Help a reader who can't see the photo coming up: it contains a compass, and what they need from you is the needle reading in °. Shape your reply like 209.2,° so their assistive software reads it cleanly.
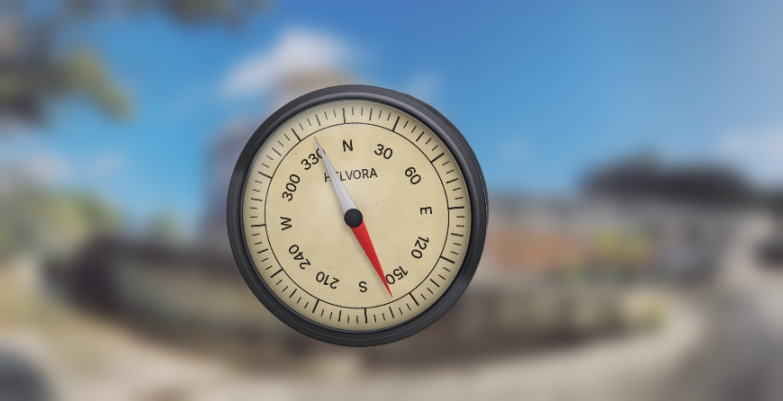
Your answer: 160,°
